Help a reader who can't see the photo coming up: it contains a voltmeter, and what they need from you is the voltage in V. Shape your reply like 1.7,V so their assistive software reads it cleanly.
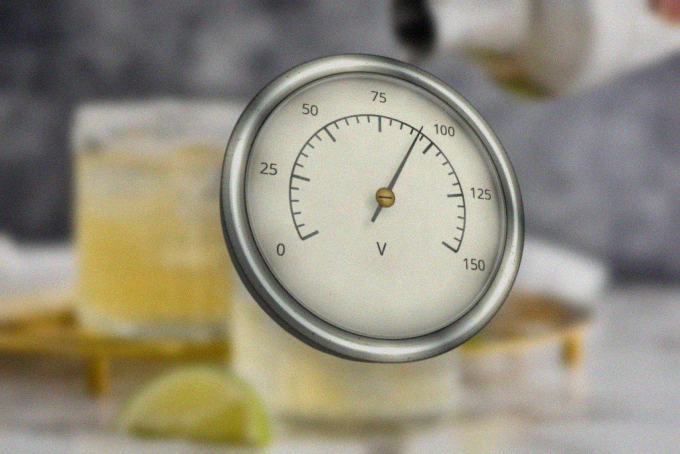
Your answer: 92.5,V
